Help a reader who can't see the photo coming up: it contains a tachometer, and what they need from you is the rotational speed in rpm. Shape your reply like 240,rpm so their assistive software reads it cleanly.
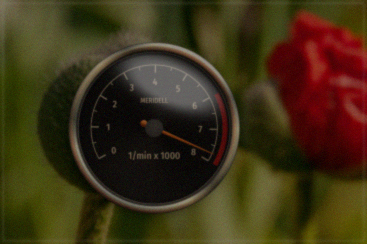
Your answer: 7750,rpm
